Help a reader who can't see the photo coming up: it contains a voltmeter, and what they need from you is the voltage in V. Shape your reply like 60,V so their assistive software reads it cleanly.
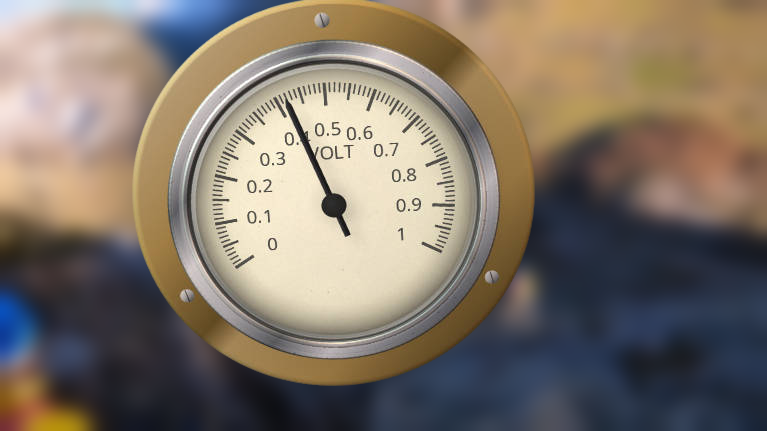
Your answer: 0.42,V
